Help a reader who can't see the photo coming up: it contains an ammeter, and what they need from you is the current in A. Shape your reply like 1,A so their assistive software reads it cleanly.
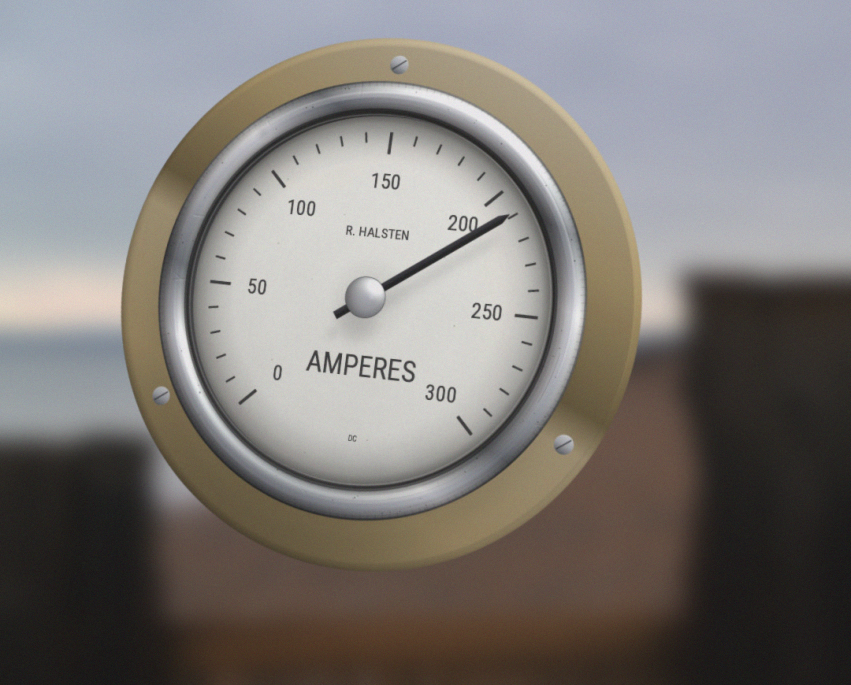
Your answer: 210,A
